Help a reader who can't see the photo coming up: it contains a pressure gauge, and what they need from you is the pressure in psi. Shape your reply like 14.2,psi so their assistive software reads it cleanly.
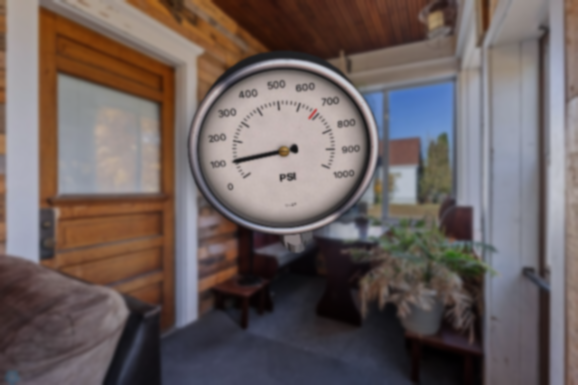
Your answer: 100,psi
